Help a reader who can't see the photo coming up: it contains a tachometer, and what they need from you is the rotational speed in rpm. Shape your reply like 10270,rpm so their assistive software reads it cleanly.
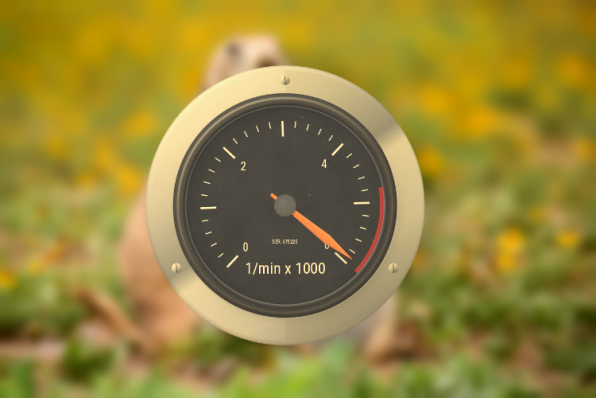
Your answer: 5900,rpm
